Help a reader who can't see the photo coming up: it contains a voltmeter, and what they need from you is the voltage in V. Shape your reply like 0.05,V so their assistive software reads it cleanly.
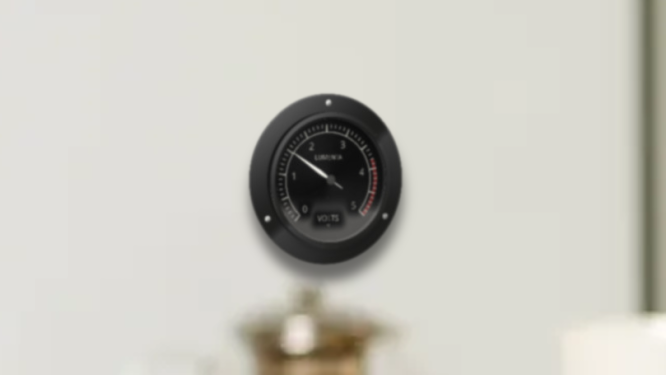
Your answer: 1.5,V
